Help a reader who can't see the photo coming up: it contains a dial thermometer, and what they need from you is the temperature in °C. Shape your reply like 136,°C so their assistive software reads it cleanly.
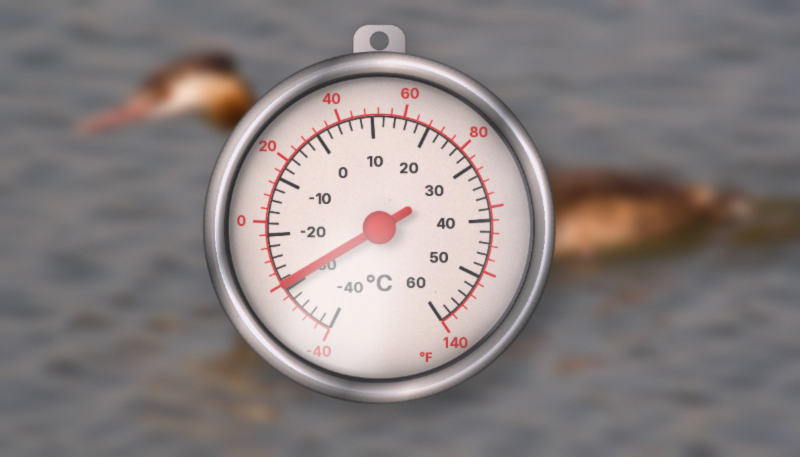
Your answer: -29,°C
